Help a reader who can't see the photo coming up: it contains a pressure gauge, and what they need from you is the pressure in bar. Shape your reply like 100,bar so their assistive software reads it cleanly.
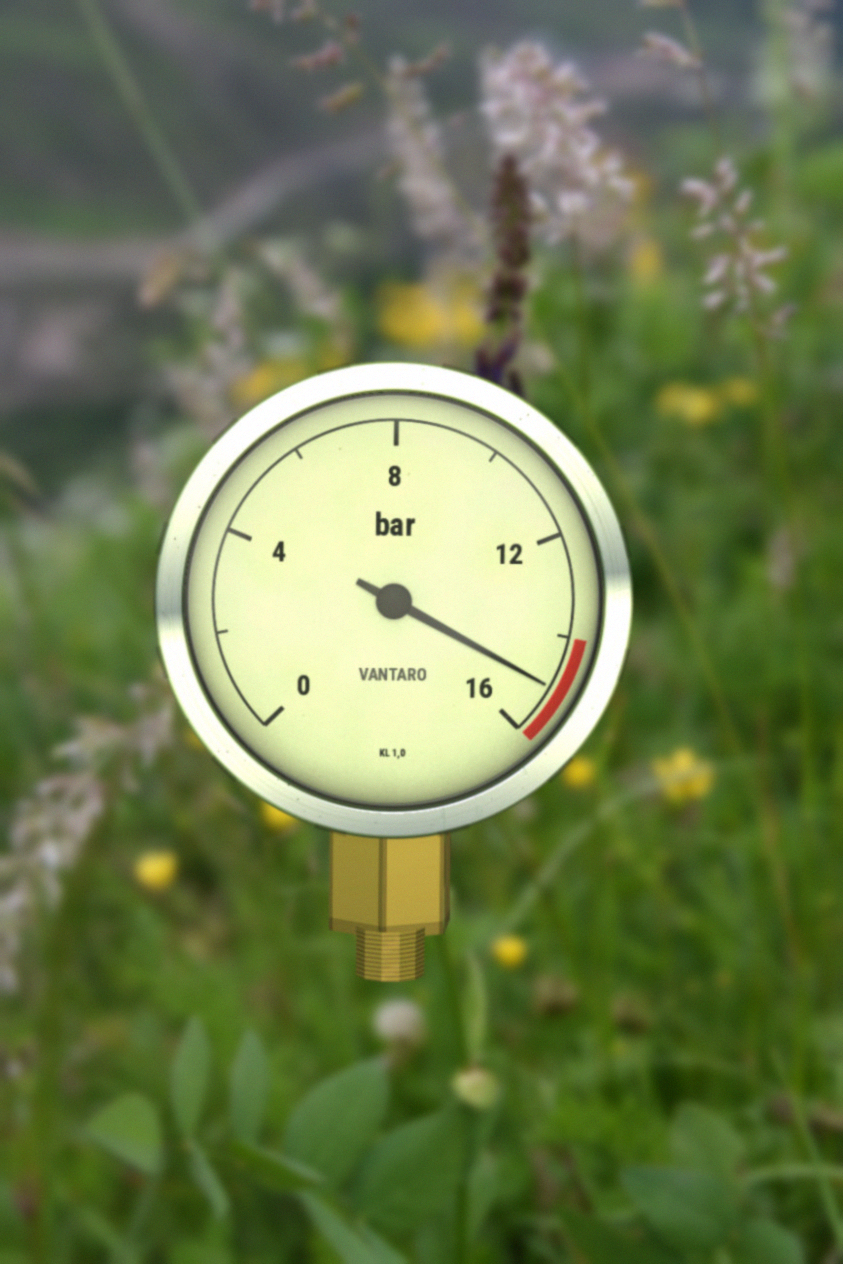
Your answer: 15,bar
